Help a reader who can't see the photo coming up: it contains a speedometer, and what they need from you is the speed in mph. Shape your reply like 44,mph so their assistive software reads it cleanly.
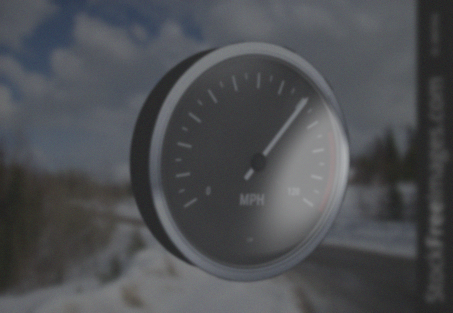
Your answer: 80,mph
